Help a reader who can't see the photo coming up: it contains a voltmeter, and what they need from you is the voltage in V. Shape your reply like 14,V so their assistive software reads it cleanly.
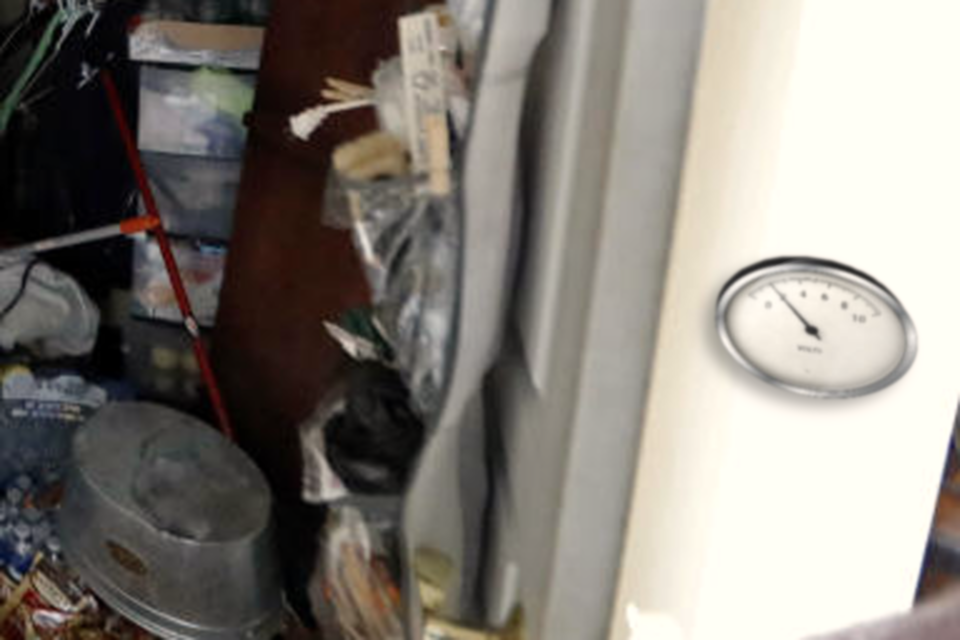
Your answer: 2,V
